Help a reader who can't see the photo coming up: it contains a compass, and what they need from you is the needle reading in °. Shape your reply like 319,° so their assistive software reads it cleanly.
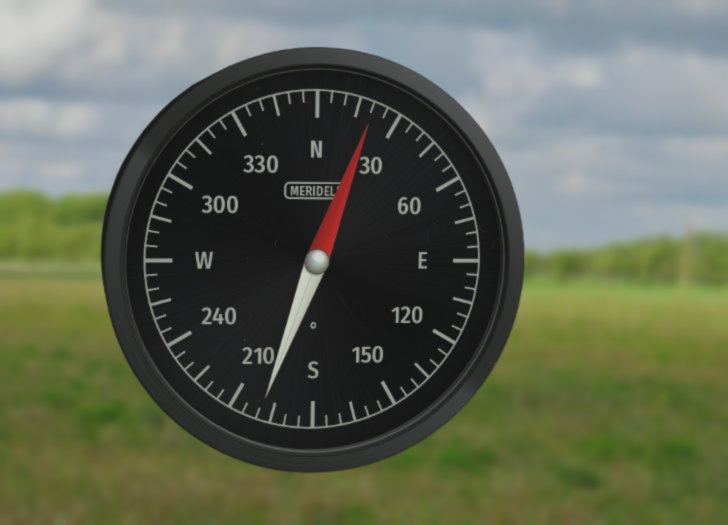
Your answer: 20,°
